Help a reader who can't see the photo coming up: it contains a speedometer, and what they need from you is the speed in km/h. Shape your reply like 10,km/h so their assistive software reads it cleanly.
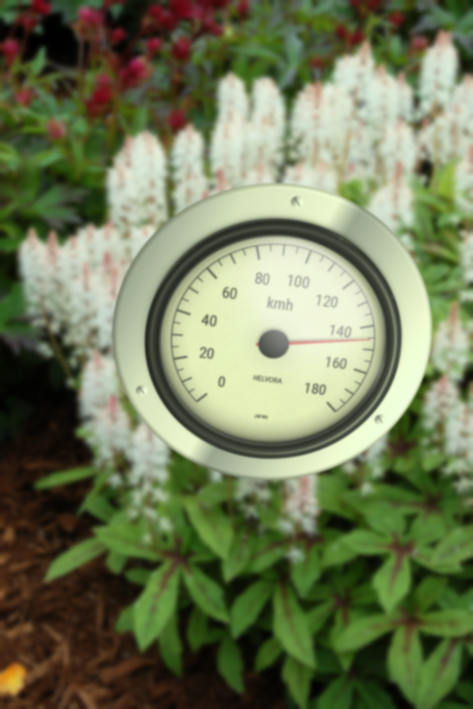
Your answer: 145,km/h
